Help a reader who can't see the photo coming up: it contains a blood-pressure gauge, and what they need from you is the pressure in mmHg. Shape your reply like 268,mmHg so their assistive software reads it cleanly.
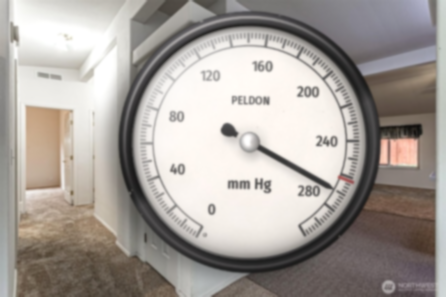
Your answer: 270,mmHg
